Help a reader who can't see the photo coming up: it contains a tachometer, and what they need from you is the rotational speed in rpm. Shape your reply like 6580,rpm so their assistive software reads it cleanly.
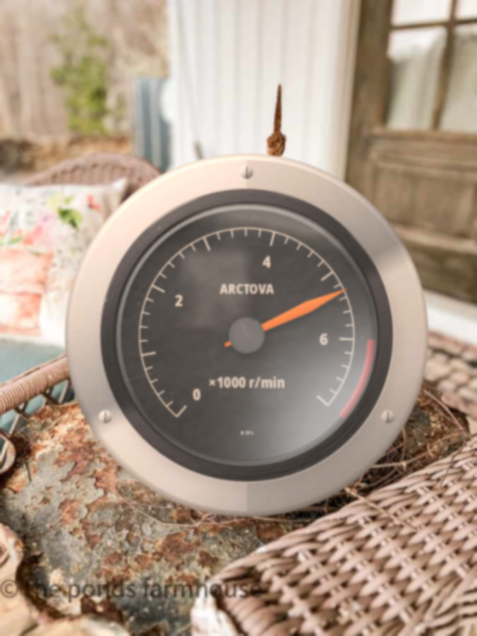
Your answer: 5300,rpm
